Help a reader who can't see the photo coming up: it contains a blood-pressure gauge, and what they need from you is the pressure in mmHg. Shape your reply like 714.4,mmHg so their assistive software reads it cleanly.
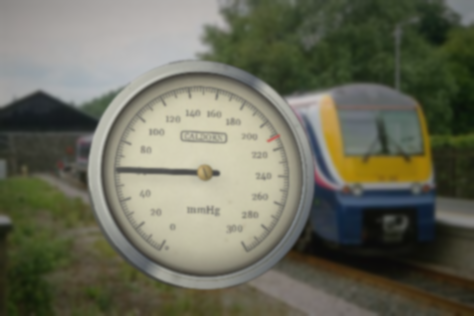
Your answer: 60,mmHg
